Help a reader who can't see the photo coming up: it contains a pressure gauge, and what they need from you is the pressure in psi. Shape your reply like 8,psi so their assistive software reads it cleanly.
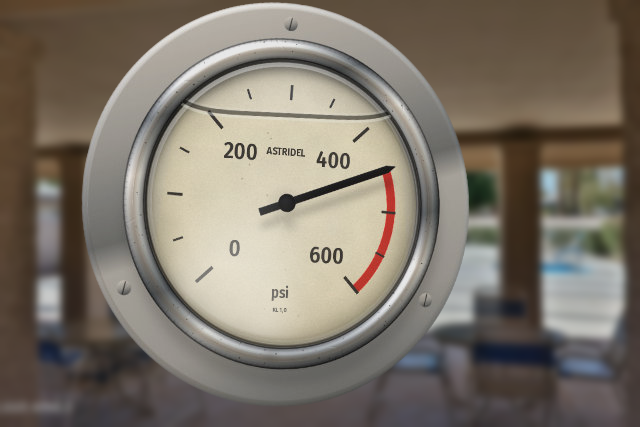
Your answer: 450,psi
